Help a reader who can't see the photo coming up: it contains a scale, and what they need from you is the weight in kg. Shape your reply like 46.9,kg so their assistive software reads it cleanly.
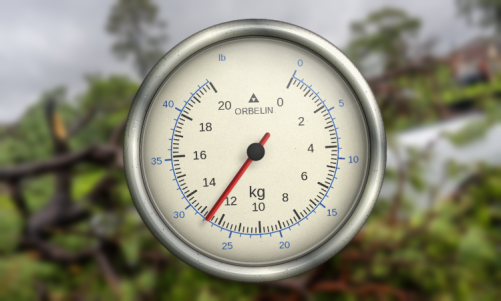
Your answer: 12.6,kg
